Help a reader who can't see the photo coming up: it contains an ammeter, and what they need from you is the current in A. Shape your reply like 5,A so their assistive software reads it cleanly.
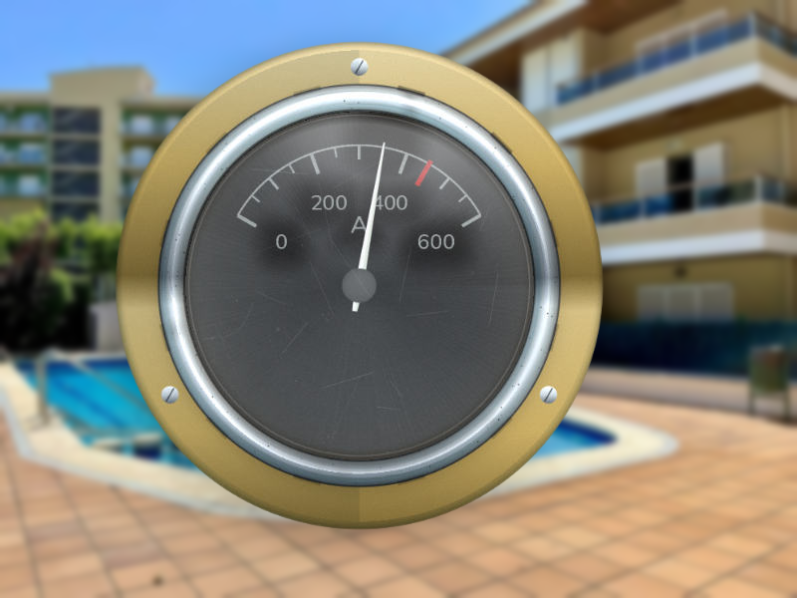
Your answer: 350,A
